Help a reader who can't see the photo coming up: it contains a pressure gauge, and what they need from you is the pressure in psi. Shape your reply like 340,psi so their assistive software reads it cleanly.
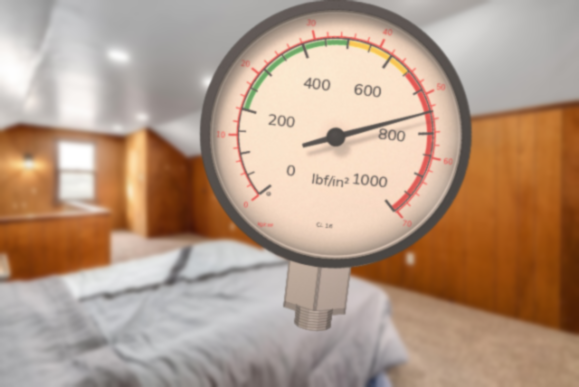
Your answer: 750,psi
